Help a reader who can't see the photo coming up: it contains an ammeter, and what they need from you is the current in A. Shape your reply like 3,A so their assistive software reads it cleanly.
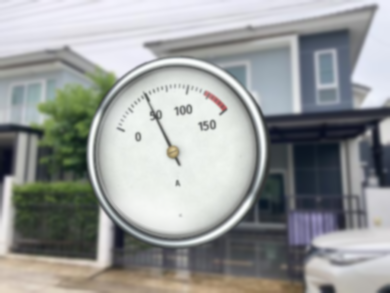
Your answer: 50,A
